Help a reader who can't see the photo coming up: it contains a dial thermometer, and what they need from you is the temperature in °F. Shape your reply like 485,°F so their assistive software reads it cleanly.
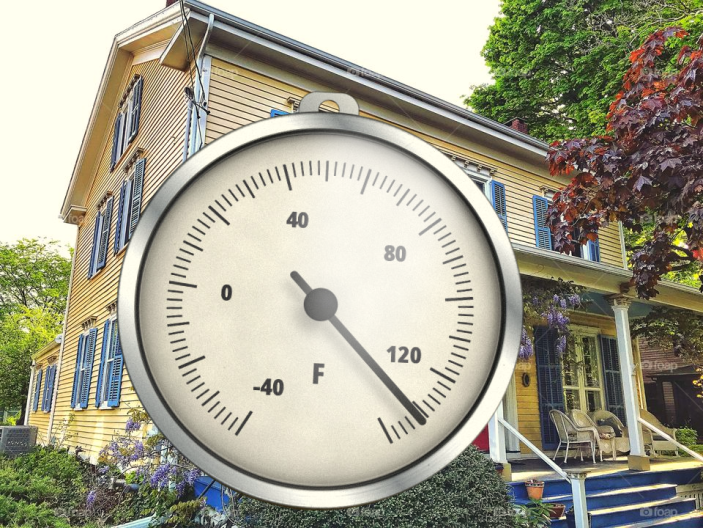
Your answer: 132,°F
